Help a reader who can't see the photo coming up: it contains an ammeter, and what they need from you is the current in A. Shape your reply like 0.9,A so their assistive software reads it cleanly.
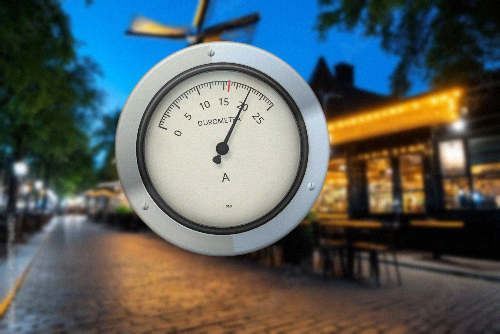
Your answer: 20,A
